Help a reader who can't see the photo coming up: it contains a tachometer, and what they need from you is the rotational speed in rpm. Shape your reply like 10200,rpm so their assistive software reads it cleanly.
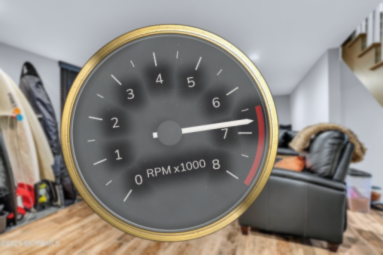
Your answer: 6750,rpm
